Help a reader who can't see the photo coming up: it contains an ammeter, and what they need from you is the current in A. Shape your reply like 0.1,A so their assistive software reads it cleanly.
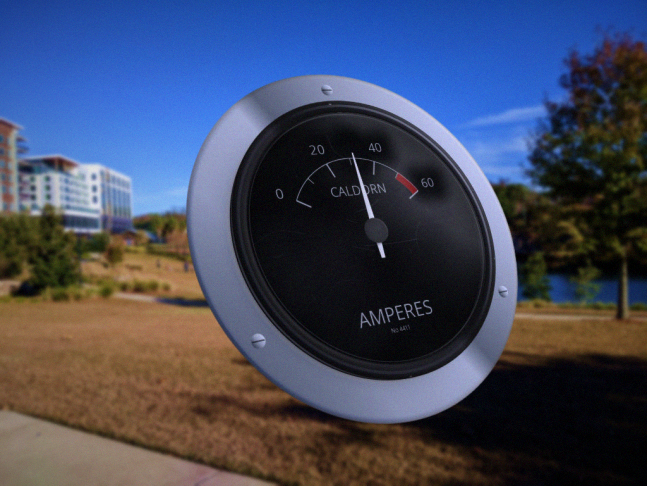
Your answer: 30,A
